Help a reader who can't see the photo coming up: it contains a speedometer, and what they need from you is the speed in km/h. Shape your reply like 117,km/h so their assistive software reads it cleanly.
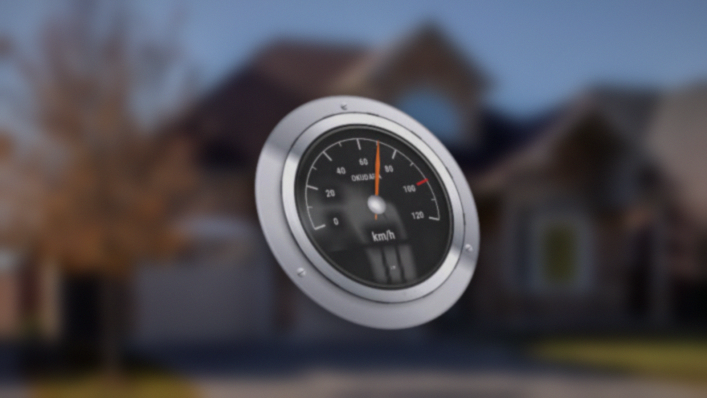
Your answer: 70,km/h
